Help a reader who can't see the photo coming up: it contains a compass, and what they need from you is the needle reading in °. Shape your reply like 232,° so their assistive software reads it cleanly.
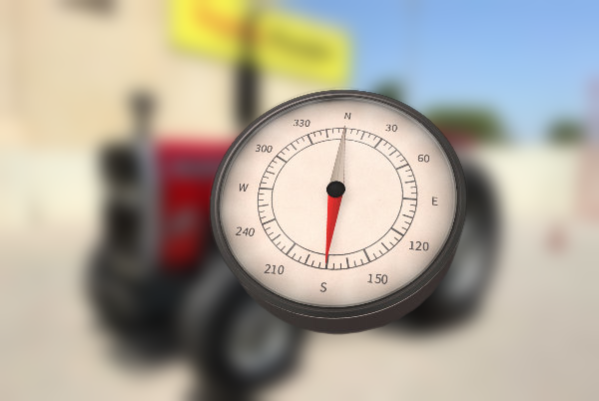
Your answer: 180,°
